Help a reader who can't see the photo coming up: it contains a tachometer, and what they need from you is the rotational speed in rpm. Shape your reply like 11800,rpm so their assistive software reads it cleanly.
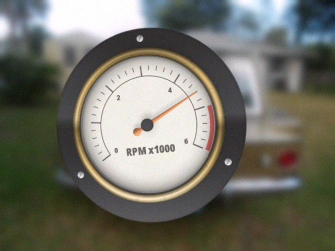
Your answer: 4600,rpm
